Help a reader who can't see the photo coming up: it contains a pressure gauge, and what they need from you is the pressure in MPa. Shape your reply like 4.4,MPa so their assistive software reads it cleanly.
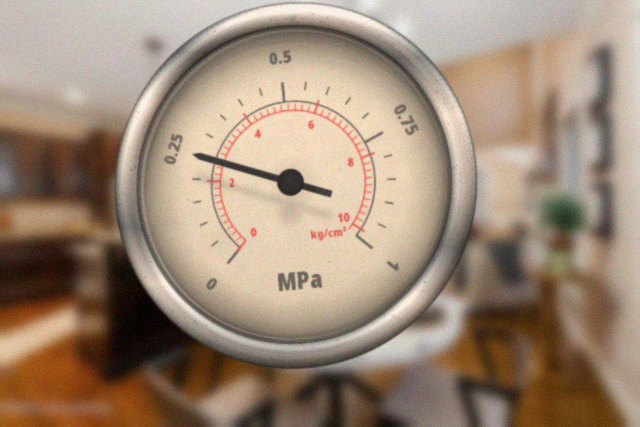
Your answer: 0.25,MPa
